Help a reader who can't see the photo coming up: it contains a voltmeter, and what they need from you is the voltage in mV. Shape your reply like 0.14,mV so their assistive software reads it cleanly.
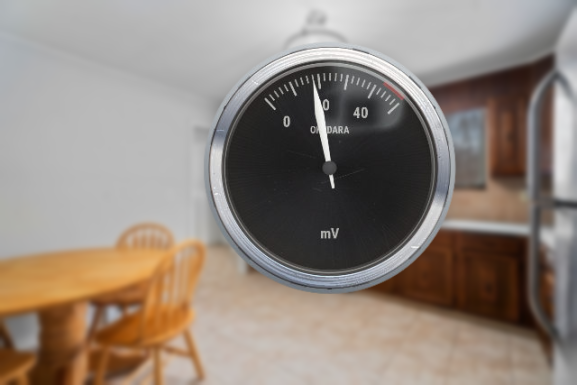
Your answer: 18,mV
